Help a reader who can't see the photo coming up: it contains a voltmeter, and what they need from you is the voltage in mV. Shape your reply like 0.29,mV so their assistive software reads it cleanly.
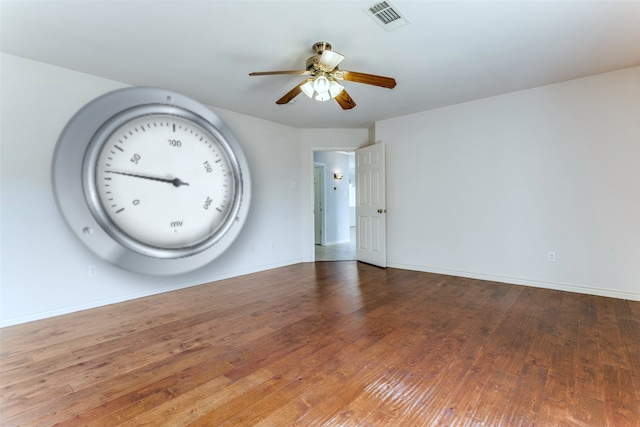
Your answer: 30,mV
